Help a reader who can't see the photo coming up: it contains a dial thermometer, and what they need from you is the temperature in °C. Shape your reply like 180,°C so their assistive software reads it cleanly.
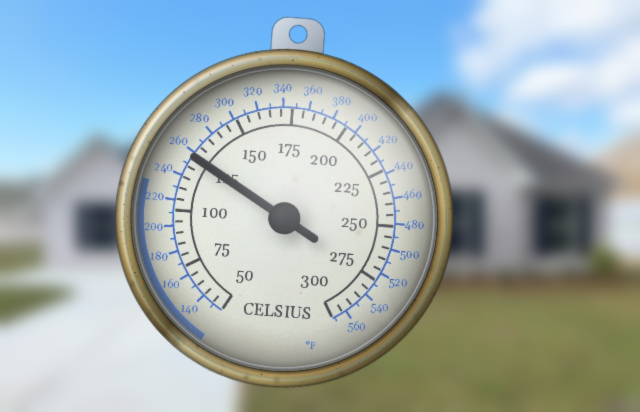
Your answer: 125,°C
